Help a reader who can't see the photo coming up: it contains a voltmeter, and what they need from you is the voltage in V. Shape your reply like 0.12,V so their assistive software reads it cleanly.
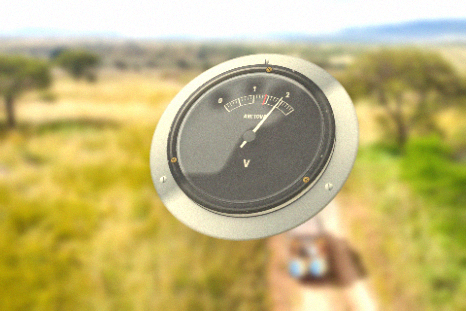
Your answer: 2,V
